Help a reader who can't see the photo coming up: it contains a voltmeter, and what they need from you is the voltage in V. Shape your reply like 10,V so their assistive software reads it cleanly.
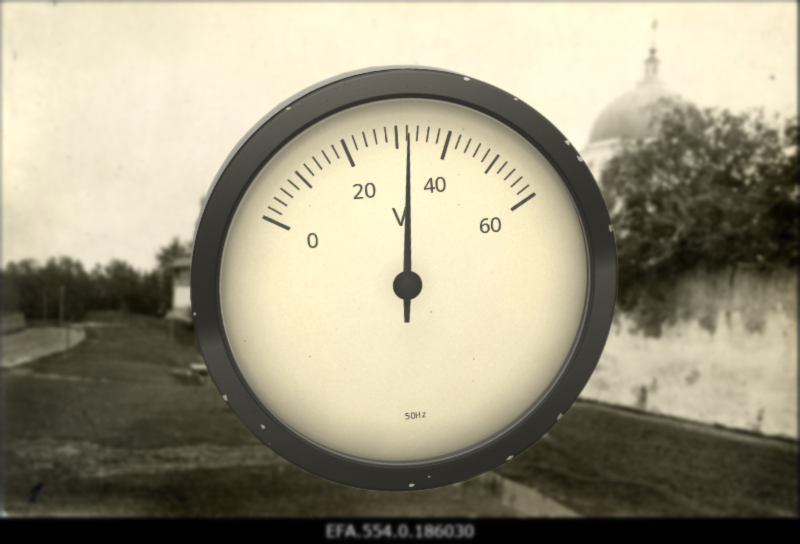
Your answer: 32,V
